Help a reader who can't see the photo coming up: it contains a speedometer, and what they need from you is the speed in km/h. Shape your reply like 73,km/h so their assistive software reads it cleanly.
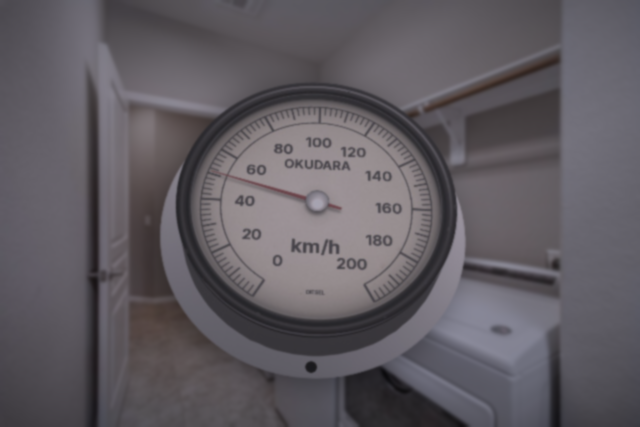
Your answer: 50,km/h
